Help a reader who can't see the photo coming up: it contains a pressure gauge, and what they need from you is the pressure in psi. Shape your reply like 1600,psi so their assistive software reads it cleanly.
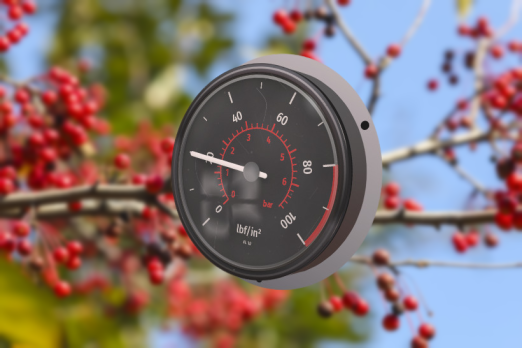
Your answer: 20,psi
